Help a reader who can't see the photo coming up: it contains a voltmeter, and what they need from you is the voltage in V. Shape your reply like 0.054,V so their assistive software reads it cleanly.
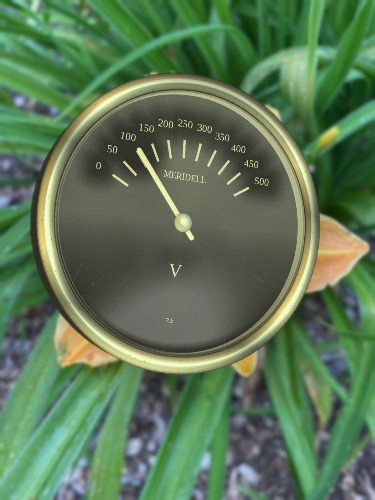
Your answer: 100,V
